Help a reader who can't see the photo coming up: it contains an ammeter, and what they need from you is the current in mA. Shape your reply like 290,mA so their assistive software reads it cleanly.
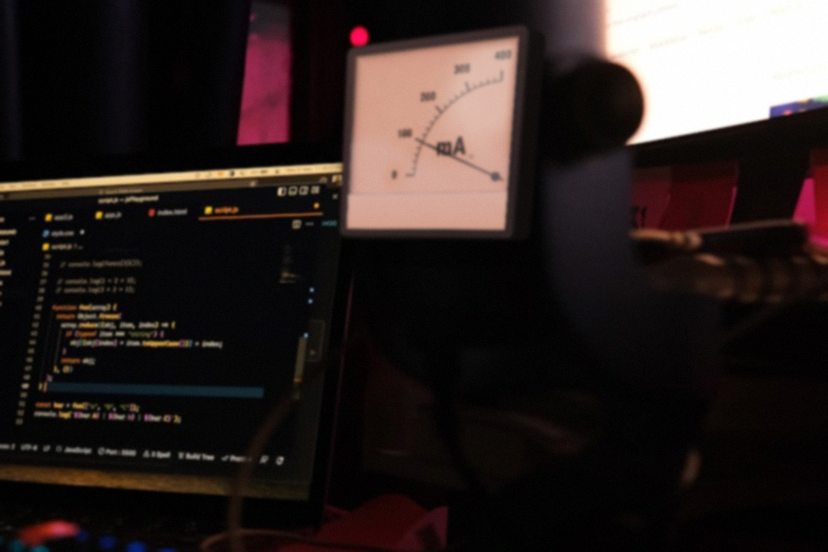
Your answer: 100,mA
